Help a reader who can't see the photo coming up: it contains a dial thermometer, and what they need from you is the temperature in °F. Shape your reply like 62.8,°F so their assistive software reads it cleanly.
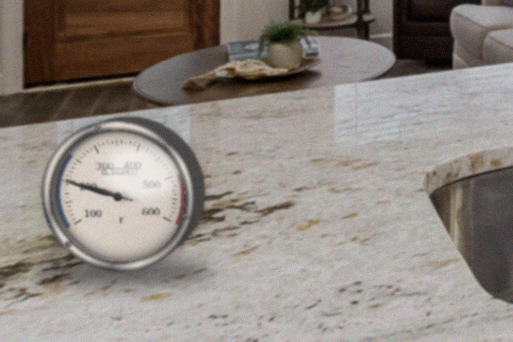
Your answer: 200,°F
